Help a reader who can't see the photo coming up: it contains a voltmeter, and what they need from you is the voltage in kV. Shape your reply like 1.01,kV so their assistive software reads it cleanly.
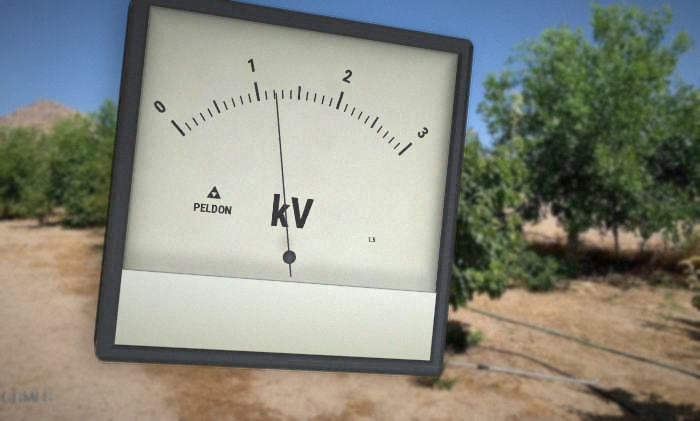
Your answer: 1.2,kV
